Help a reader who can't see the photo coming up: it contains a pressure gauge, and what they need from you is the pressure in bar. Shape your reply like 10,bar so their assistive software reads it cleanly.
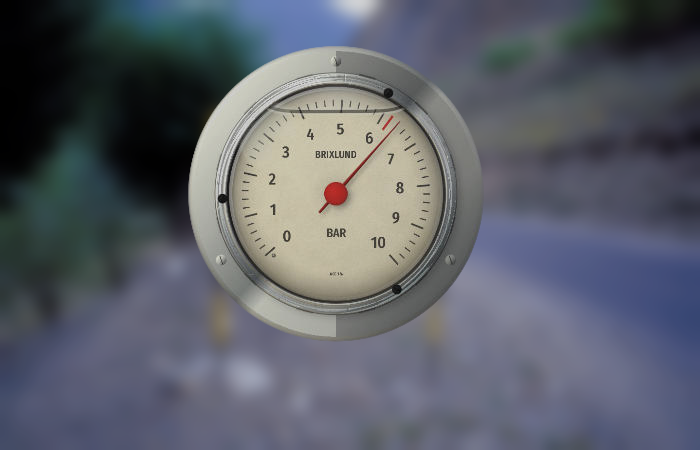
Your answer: 6.4,bar
